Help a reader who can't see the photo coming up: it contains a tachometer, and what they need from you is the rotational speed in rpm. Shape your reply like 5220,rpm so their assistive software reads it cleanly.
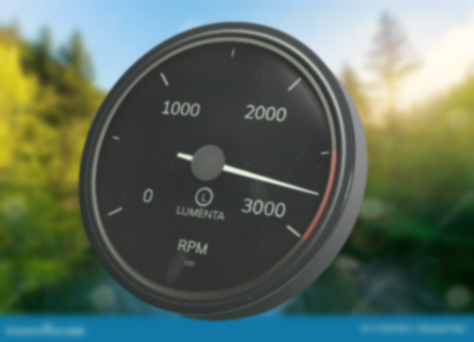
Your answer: 2750,rpm
